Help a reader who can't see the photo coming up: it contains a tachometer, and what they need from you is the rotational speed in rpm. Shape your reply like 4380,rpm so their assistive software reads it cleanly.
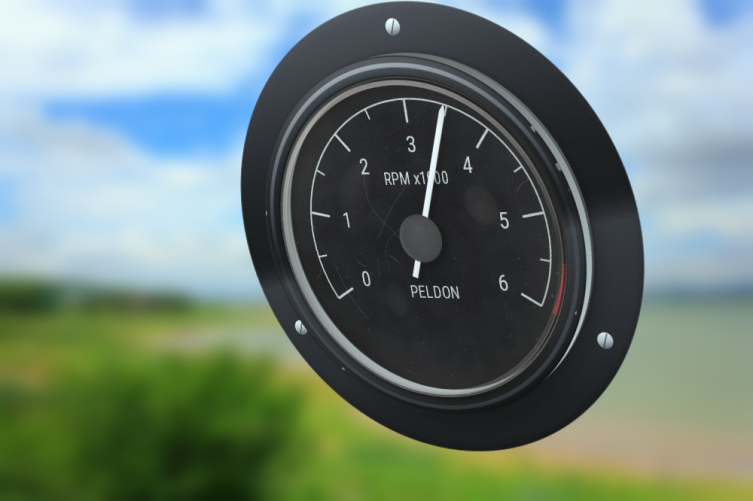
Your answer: 3500,rpm
